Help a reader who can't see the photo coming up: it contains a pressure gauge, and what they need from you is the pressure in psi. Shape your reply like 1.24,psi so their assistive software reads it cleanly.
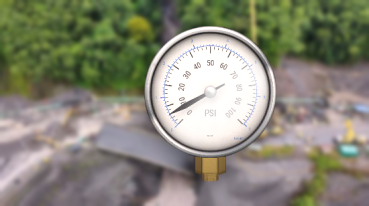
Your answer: 6,psi
